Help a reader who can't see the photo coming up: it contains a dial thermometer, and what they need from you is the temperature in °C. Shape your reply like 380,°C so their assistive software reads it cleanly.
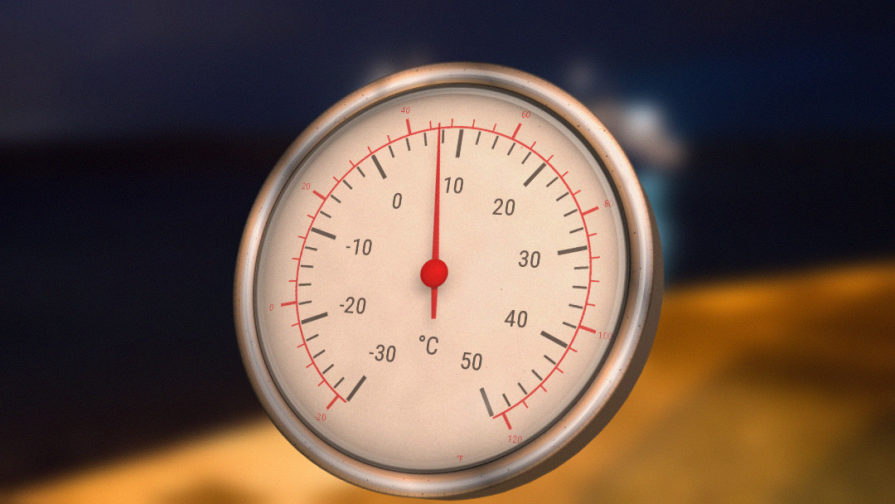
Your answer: 8,°C
